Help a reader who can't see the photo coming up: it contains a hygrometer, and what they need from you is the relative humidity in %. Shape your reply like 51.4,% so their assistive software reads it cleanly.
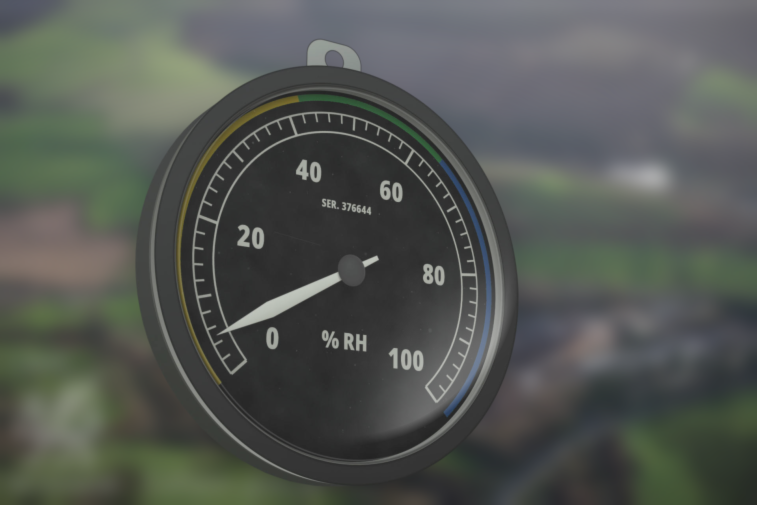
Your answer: 5,%
